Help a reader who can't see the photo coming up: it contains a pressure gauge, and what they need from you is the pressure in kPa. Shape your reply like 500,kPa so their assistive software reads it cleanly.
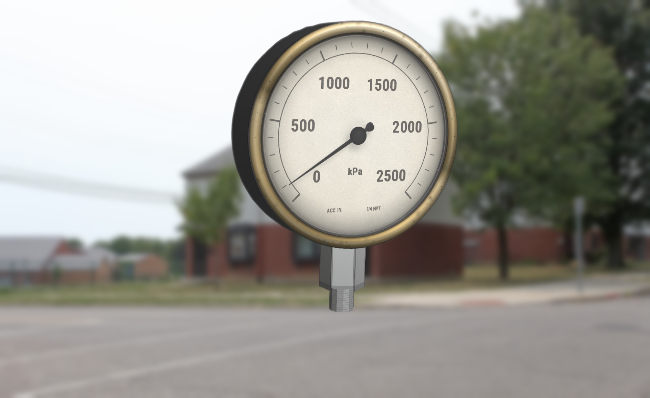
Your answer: 100,kPa
